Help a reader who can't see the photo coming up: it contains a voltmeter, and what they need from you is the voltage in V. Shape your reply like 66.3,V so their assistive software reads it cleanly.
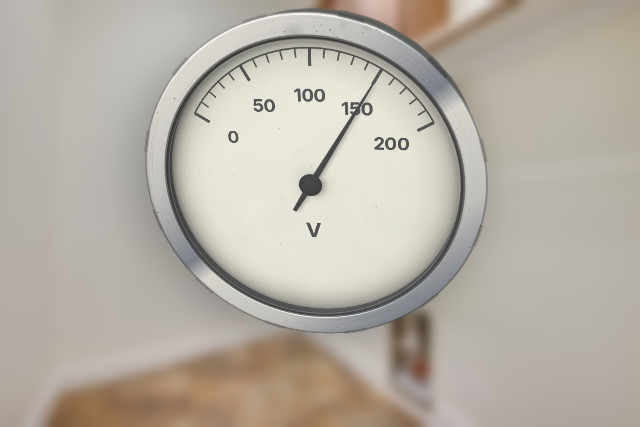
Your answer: 150,V
